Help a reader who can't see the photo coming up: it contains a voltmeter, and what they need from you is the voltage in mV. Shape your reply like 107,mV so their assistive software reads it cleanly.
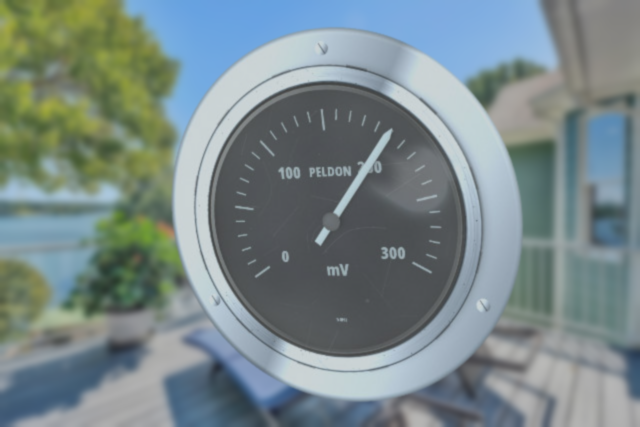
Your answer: 200,mV
